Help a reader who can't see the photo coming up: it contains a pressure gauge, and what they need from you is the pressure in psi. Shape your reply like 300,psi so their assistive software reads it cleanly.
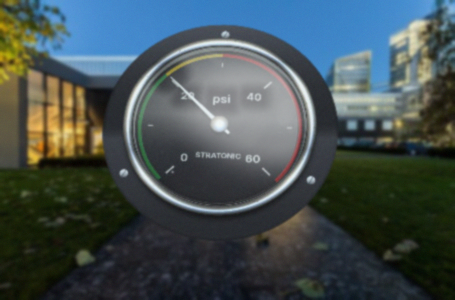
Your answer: 20,psi
